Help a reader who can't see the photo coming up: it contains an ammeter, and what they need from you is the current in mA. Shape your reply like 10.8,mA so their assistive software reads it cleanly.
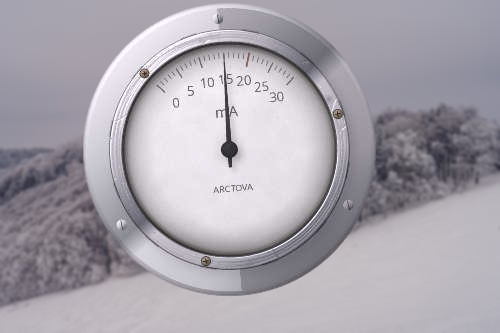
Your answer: 15,mA
